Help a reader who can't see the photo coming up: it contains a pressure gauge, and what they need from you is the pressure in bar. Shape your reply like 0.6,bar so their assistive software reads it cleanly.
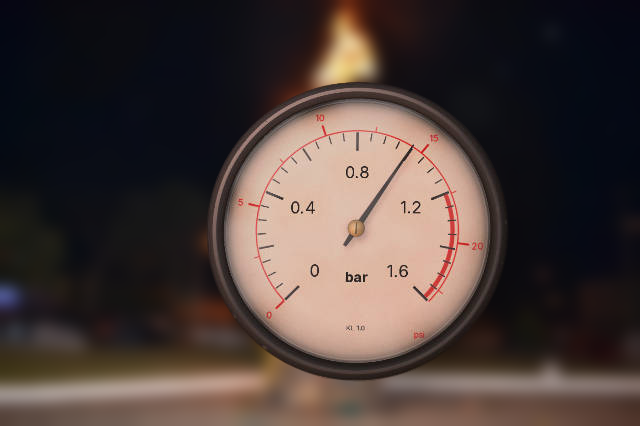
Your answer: 1,bar
